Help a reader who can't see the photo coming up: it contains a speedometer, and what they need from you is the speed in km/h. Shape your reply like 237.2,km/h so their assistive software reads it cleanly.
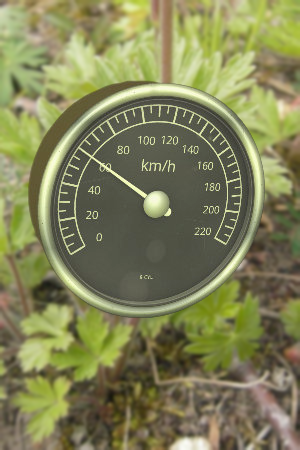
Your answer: 60,km/h
